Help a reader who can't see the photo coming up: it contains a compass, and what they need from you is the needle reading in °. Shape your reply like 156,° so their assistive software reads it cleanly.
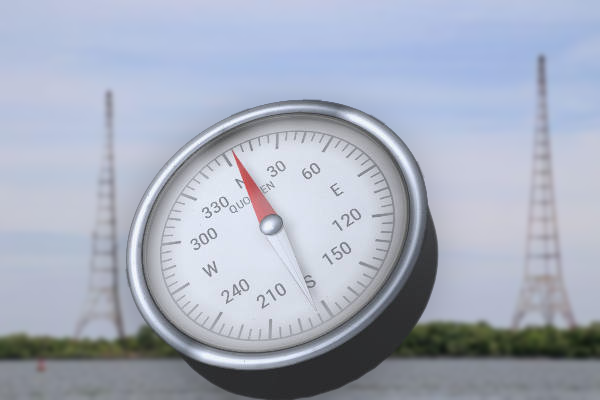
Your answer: 5,°
